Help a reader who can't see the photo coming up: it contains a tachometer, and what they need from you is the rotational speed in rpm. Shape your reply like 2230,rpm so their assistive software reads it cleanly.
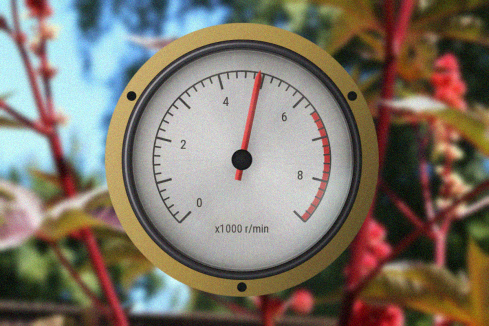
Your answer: 4900,rpm
